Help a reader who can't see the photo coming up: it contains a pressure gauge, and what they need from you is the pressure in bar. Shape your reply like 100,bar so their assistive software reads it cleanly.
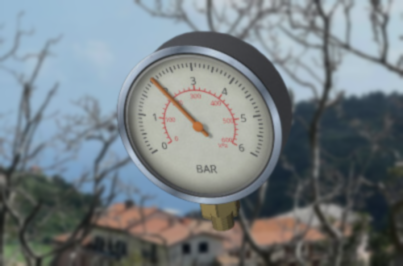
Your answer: 2,bar
